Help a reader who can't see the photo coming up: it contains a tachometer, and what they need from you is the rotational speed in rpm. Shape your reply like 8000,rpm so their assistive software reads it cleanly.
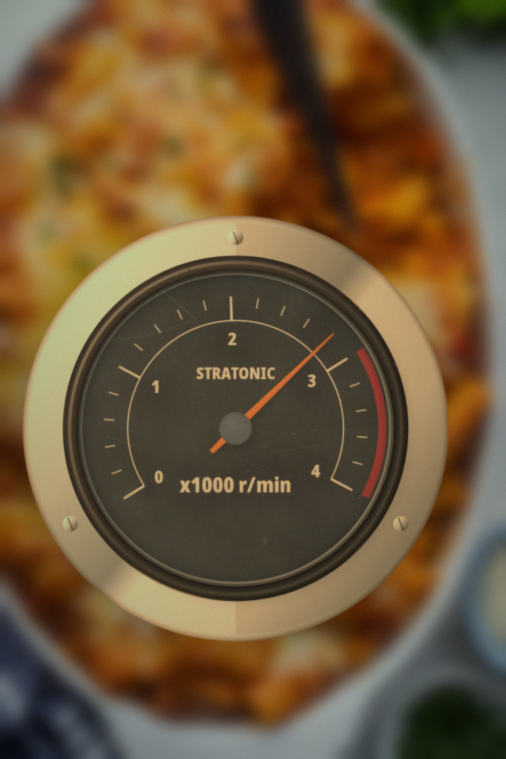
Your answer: 2800,rpm
